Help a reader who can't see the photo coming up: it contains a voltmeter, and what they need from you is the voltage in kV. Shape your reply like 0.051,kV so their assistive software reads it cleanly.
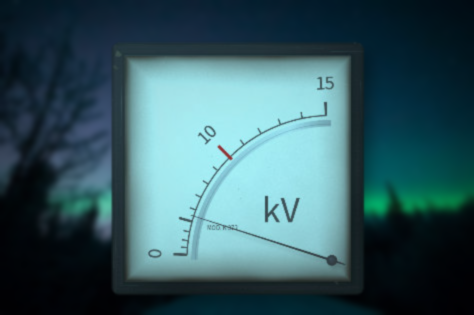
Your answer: 5.5,kV
